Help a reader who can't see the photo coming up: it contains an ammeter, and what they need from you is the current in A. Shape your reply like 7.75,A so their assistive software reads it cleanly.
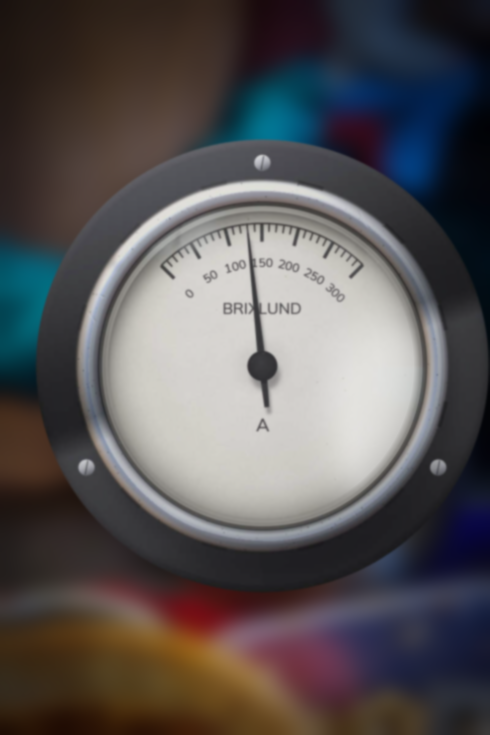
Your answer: 130,A
